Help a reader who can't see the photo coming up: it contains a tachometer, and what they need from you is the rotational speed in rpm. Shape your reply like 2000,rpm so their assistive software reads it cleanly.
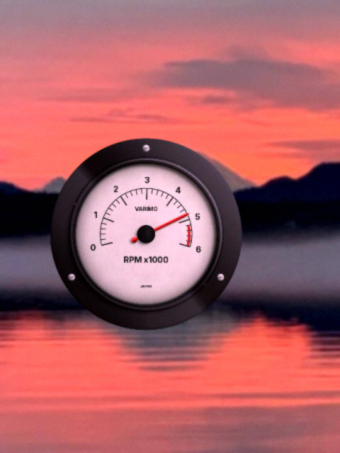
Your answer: 4800,rpm
